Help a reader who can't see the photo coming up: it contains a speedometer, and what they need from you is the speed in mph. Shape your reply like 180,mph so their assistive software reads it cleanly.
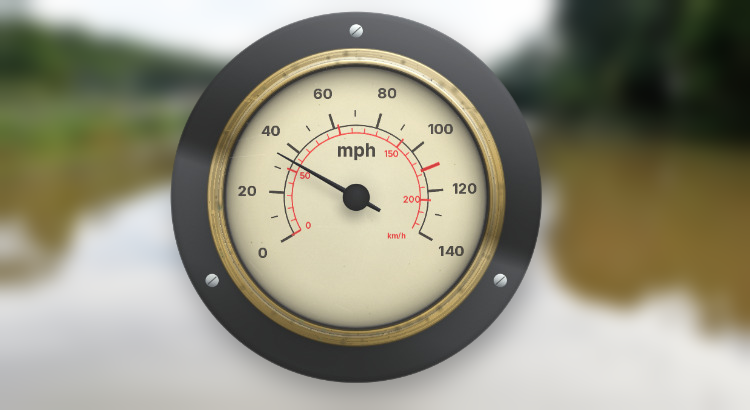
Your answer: 35,mph
